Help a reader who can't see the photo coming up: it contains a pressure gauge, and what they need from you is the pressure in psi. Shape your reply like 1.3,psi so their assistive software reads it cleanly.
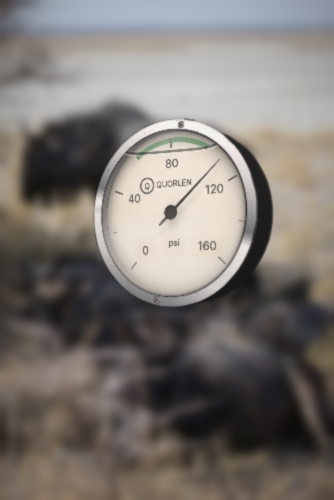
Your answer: 110,psi
